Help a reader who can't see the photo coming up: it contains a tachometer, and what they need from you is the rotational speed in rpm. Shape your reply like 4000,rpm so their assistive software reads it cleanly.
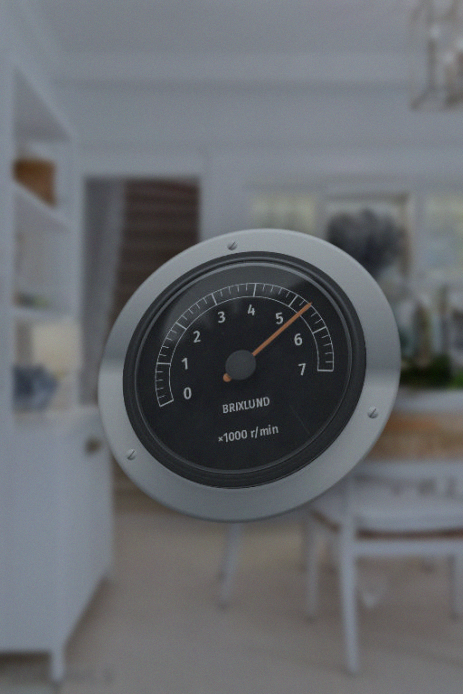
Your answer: 5400,rpm
